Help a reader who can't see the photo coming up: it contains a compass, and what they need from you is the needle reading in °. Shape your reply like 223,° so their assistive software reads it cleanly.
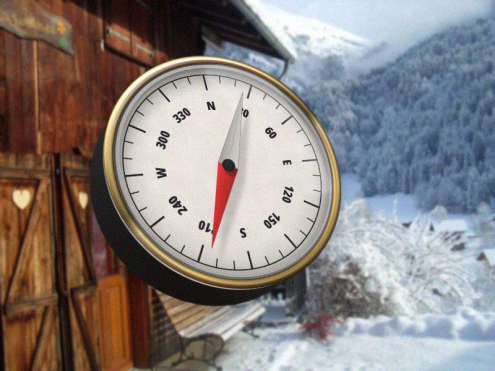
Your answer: 205,°
